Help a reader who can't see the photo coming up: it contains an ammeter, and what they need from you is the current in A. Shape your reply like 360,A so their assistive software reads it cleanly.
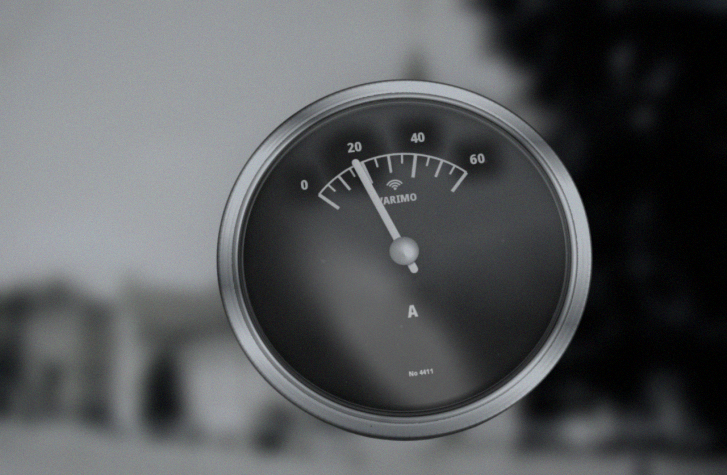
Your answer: 17.5,A
